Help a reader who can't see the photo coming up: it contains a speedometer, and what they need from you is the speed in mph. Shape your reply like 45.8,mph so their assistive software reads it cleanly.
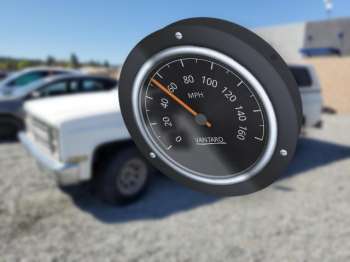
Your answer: 55,mph
